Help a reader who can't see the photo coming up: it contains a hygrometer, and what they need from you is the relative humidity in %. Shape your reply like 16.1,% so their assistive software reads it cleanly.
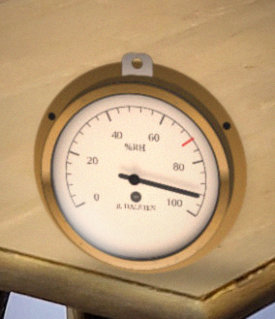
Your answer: 92,%
